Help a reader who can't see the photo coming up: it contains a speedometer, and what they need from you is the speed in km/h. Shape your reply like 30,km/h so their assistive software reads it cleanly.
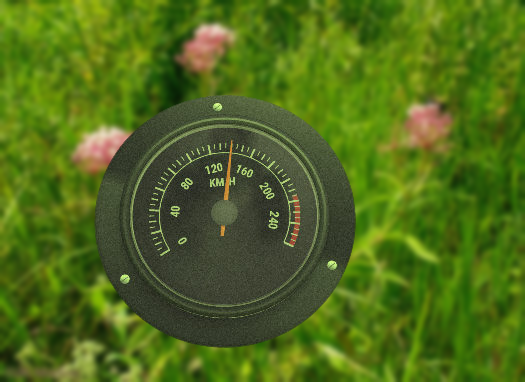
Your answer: 140,km/h
